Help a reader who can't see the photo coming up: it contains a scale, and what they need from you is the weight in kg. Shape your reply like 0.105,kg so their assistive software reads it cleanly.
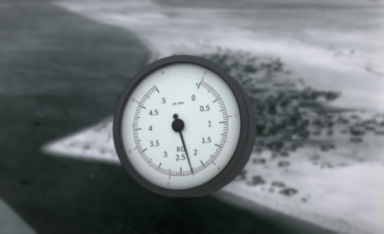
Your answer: 2.25,kg
